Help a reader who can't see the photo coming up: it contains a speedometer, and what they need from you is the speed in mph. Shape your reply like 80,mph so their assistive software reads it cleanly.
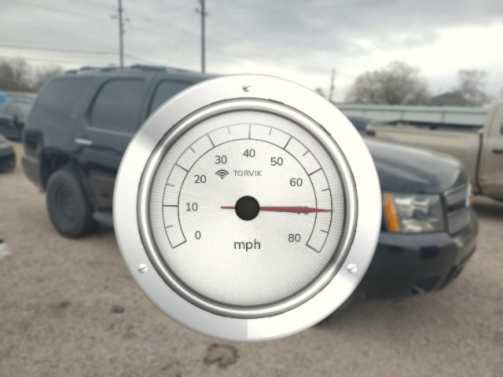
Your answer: 70,mph
